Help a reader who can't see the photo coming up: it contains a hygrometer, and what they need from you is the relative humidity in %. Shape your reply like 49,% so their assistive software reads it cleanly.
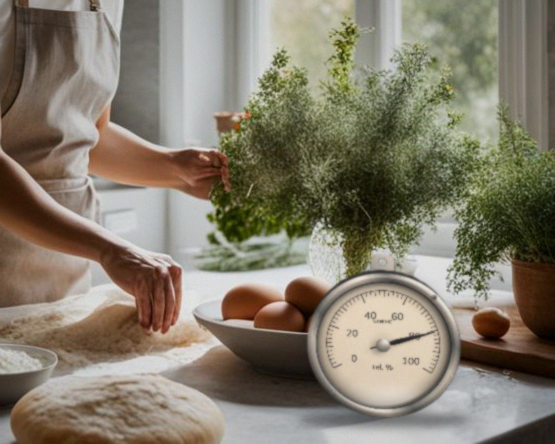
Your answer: 80,%
